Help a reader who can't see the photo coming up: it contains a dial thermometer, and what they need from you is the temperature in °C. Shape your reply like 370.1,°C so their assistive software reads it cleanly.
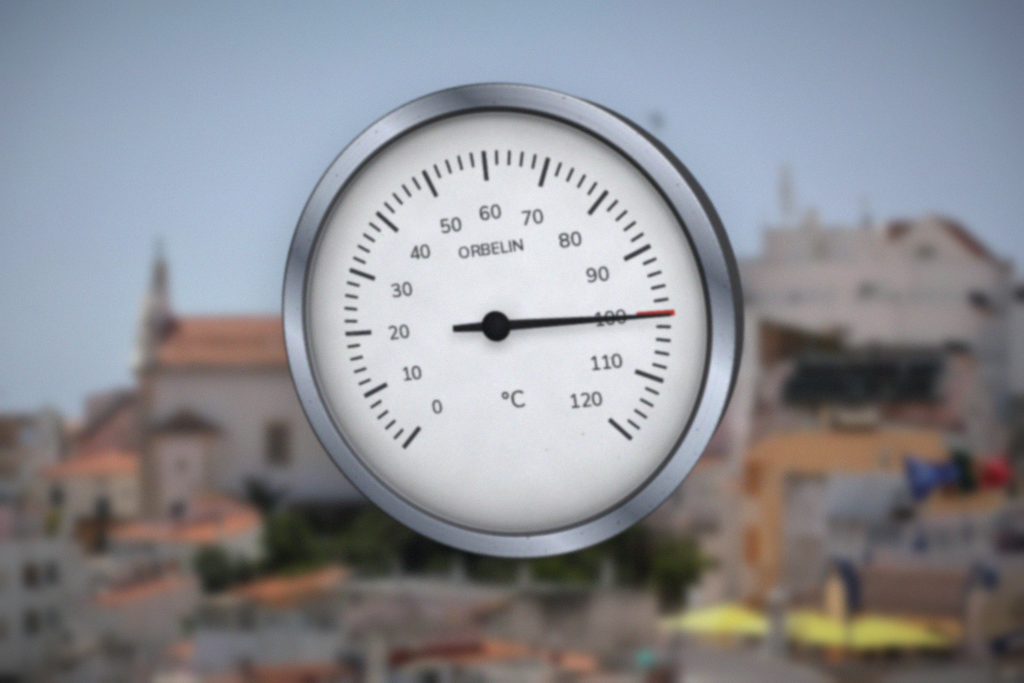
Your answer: 100,°C
